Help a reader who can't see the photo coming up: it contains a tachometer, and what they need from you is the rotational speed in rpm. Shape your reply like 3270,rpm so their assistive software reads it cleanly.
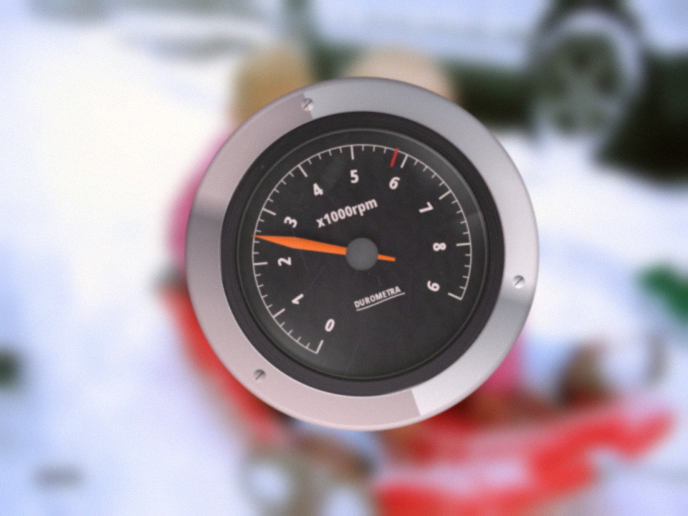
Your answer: 2500,rpm
